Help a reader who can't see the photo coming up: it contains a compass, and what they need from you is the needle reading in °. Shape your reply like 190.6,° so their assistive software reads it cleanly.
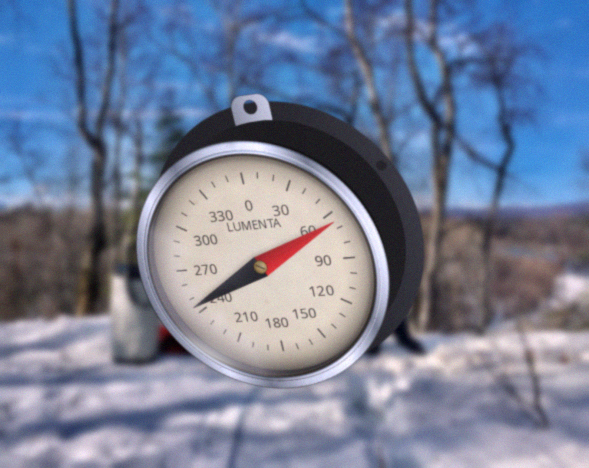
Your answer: 65,°
